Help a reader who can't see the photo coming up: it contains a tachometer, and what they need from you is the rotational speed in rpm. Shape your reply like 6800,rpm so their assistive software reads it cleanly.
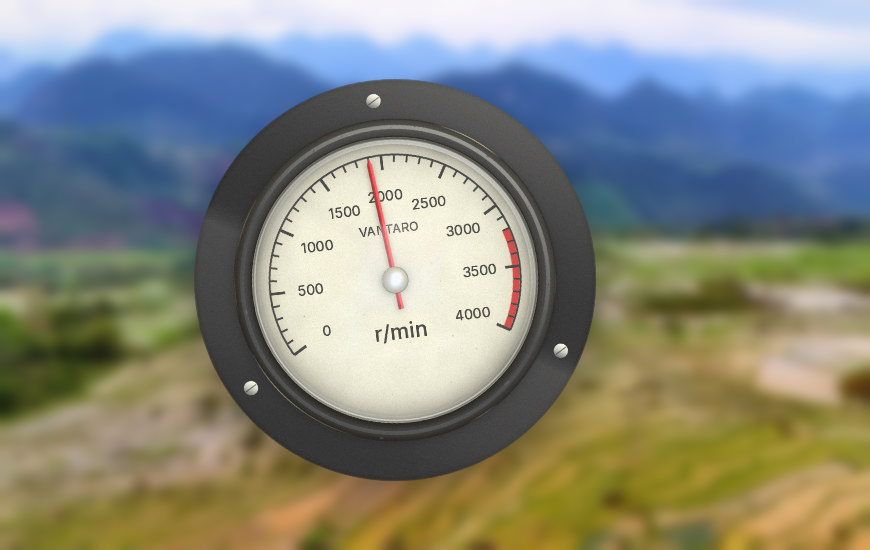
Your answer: 1900,rpm
